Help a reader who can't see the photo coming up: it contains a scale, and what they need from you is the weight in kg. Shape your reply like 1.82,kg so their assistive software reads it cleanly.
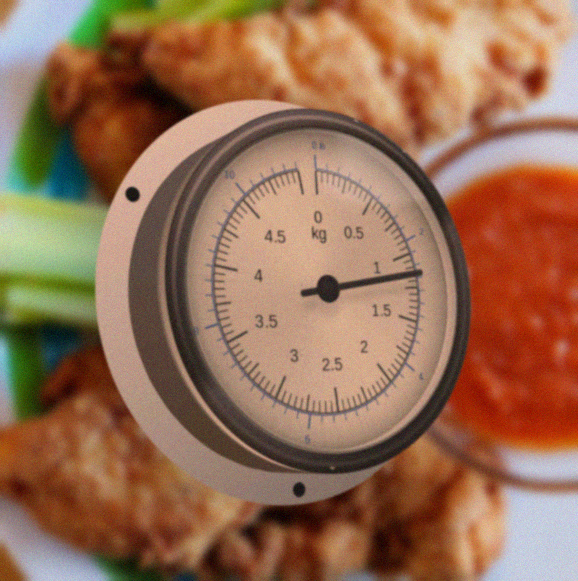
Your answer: 1.15,kg
